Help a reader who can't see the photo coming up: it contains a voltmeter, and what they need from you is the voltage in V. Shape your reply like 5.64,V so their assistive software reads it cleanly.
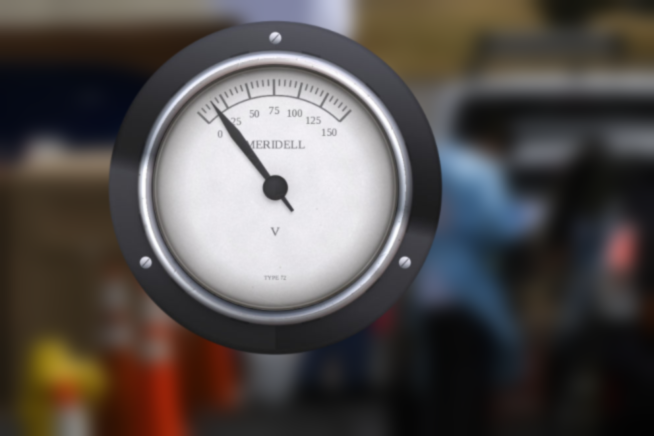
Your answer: 15,V
